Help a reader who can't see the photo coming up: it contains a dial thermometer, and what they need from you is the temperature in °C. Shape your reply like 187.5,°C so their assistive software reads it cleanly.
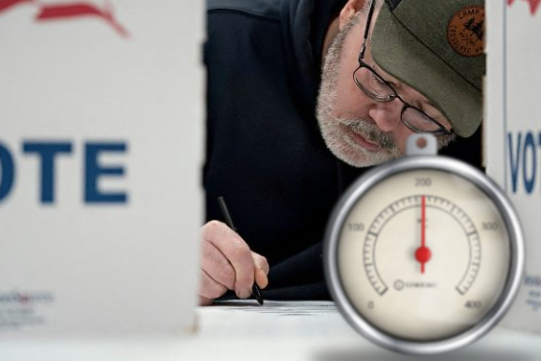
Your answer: 200,°C
